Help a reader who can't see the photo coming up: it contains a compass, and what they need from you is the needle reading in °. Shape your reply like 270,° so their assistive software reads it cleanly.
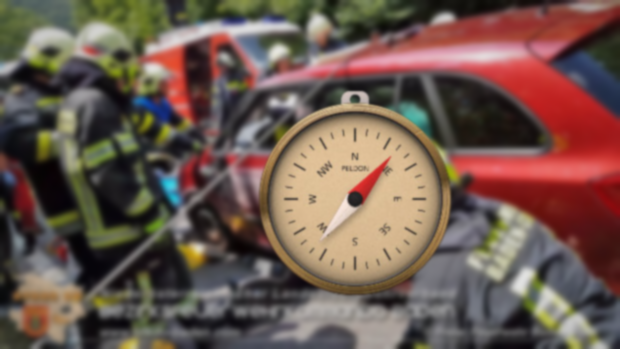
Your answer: 40,°
